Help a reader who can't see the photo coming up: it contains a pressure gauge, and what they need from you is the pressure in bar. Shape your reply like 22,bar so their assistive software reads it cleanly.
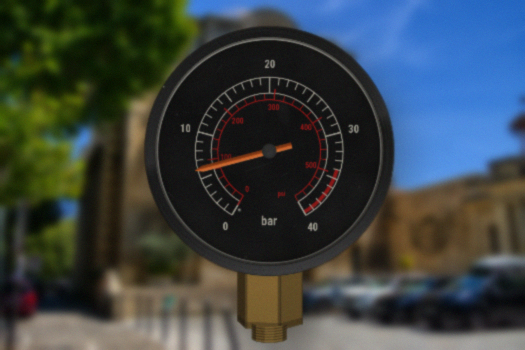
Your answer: 6,bar
